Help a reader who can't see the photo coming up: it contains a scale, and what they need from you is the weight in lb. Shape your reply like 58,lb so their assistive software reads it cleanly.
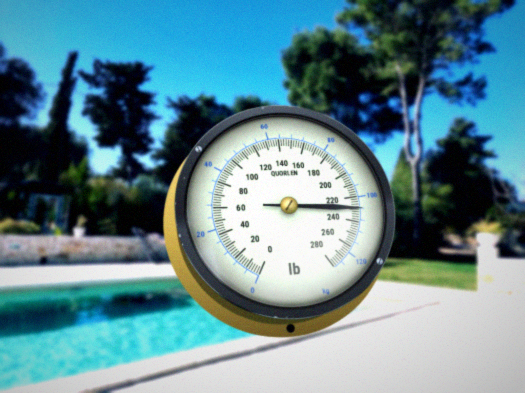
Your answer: 230,lb
